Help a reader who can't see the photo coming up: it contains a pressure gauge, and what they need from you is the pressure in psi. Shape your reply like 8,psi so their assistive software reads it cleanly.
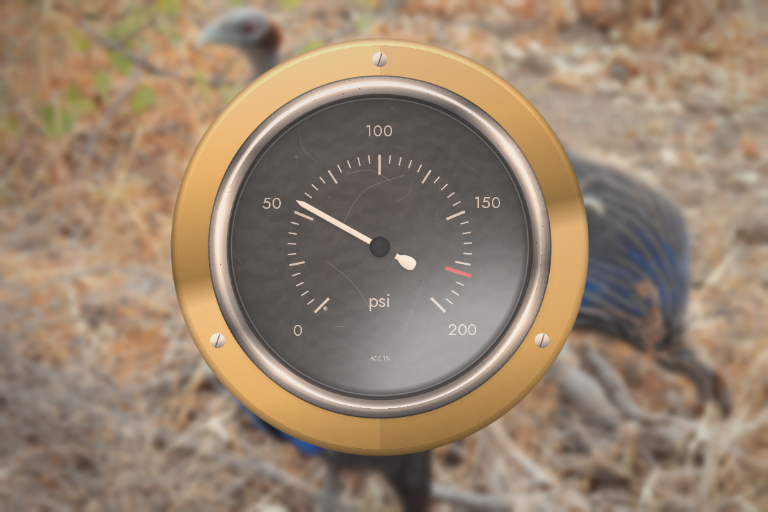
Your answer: 55,psi
